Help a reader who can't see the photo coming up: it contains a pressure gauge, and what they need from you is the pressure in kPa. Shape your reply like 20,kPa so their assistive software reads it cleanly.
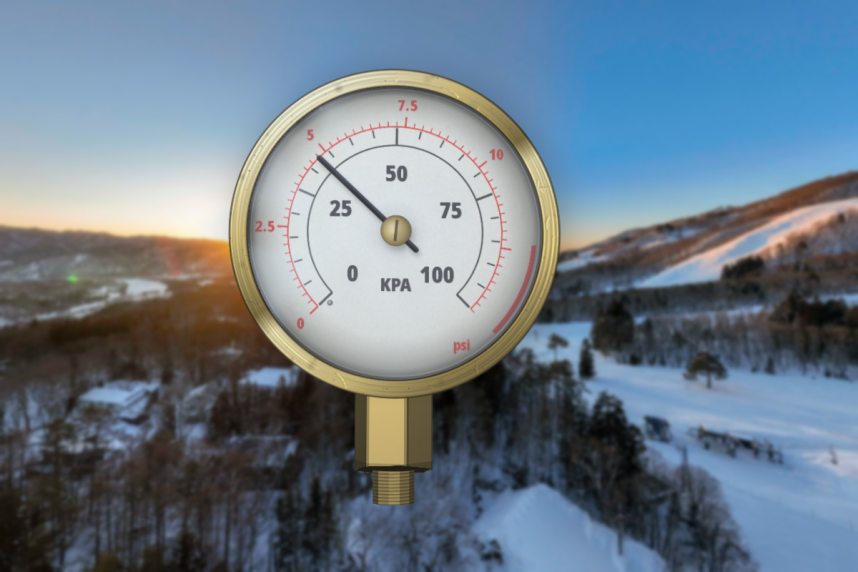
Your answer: 32.5,kPa
